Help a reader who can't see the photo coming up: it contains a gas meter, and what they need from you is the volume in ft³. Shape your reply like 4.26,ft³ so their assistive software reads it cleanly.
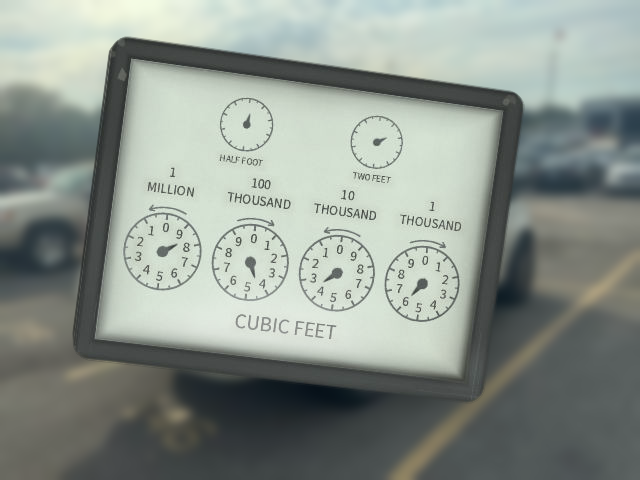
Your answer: 843600,ft³
